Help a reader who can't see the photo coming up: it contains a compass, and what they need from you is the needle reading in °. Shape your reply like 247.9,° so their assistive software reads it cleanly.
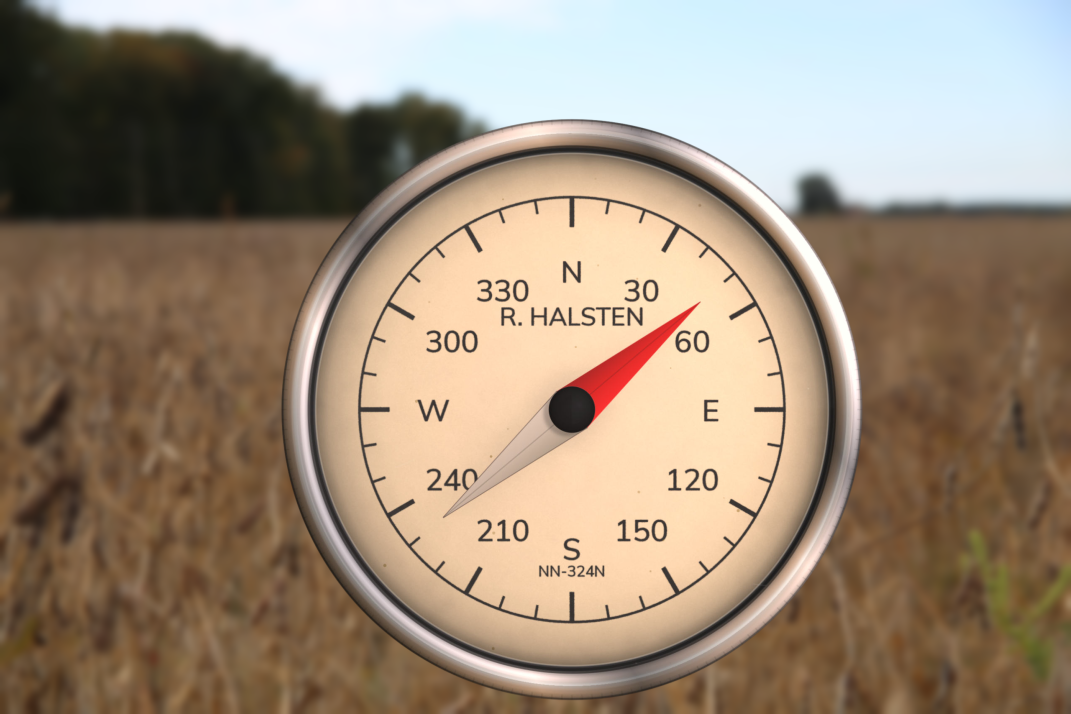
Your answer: 50,°
